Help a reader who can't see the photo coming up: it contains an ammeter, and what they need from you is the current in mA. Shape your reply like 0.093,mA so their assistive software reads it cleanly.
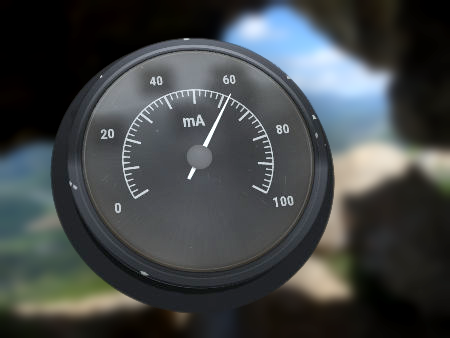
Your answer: 62,mA
